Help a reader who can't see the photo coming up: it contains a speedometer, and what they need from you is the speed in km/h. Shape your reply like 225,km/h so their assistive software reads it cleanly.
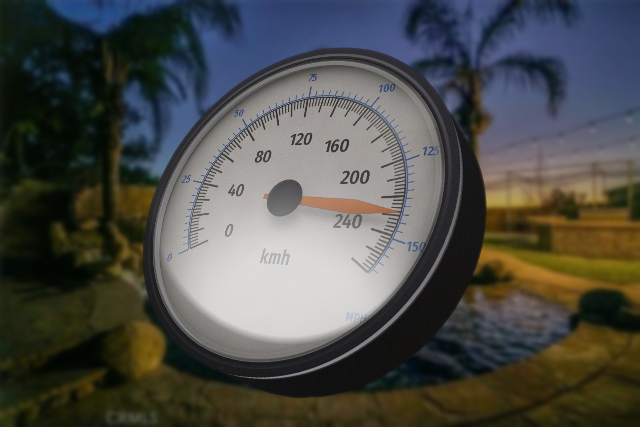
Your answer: 230,km/h
